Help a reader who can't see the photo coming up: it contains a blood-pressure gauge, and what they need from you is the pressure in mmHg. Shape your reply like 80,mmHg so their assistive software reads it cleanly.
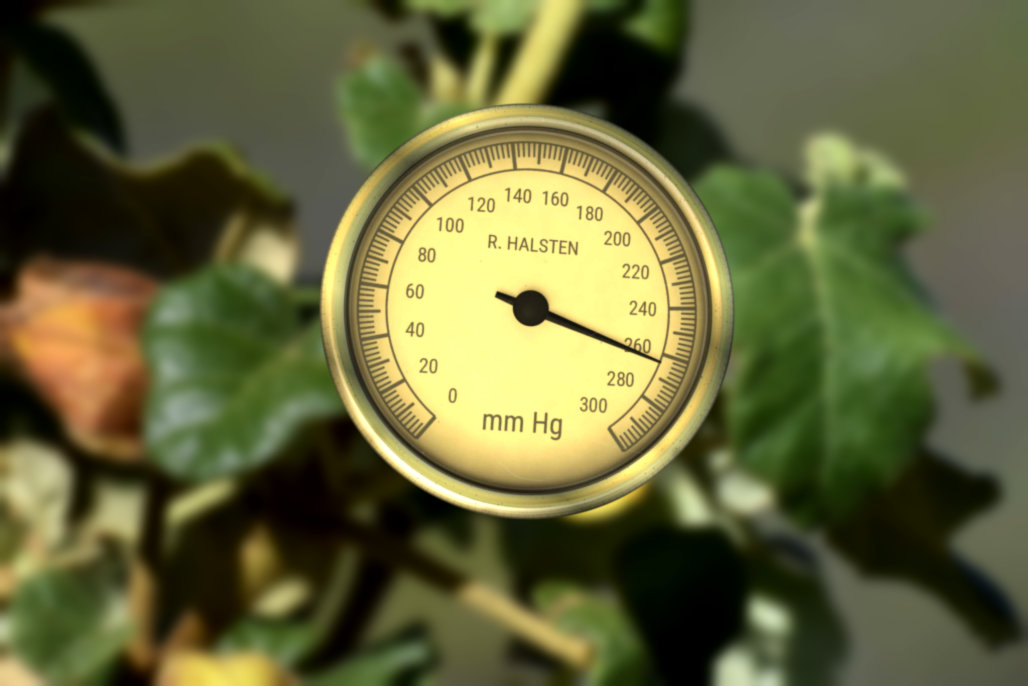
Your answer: 264,mmHg
